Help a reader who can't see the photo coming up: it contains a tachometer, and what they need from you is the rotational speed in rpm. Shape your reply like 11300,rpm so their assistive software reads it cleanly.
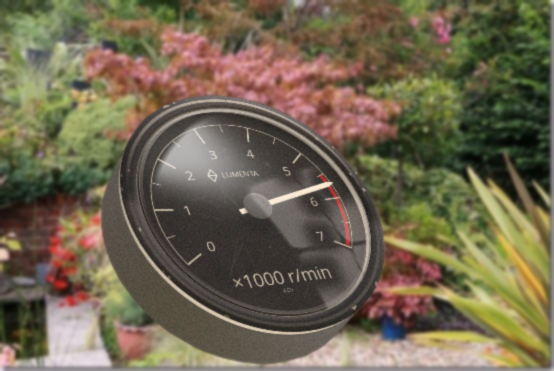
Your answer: 5750,rpm
